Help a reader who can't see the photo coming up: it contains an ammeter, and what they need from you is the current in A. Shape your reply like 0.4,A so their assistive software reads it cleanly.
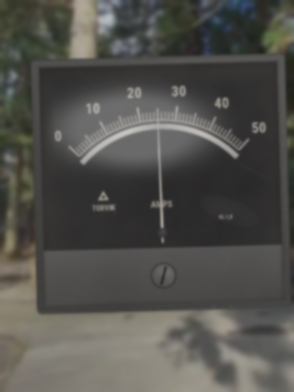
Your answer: 25,A
